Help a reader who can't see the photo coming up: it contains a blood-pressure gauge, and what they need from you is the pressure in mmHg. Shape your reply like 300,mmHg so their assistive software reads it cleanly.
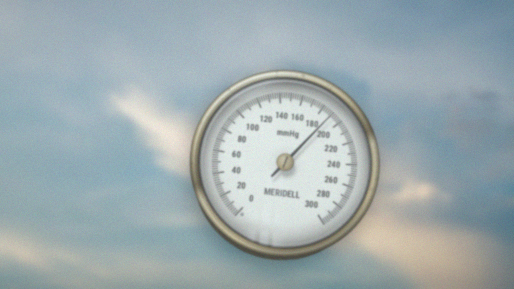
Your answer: 190,mmHg
